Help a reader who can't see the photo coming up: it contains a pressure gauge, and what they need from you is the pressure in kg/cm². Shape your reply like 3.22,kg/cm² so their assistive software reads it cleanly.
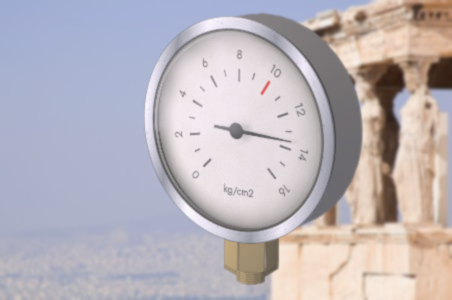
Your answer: 13.5,kg/cm²
